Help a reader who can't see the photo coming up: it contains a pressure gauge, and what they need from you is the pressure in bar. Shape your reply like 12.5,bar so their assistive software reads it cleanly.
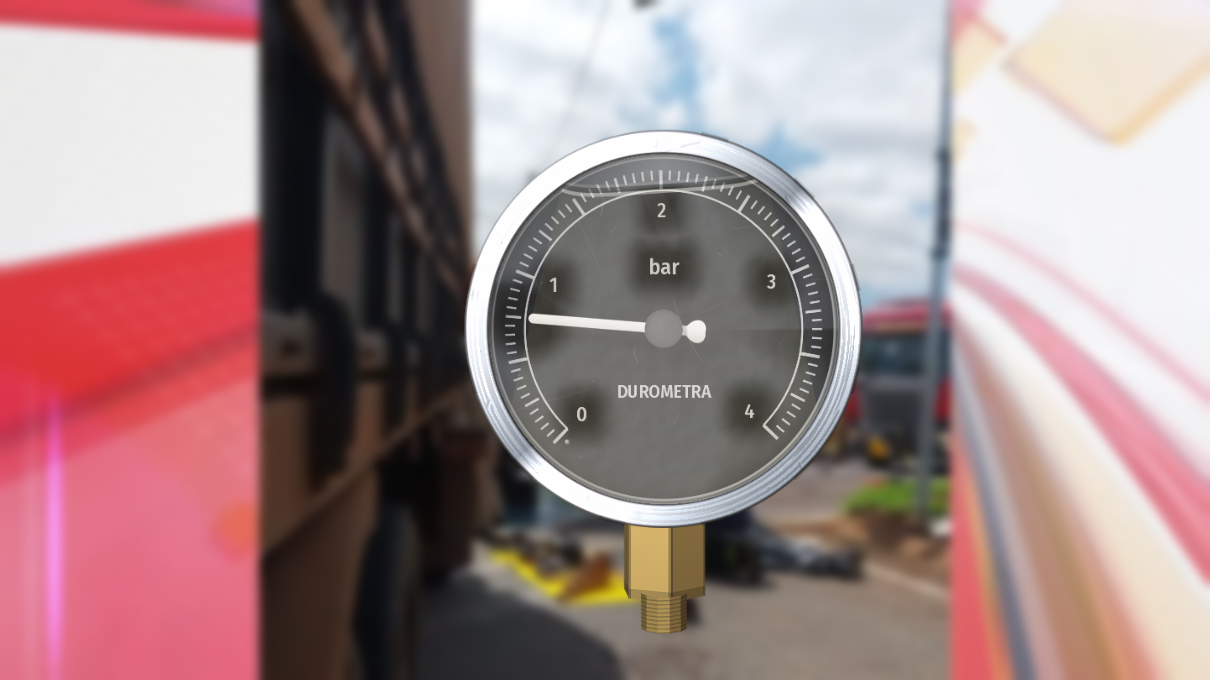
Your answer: 0.75,bar
